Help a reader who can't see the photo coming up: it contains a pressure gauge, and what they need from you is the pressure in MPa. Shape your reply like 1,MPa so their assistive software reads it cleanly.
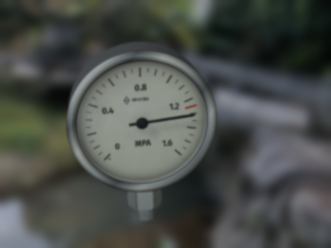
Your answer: 1.3,MPa
